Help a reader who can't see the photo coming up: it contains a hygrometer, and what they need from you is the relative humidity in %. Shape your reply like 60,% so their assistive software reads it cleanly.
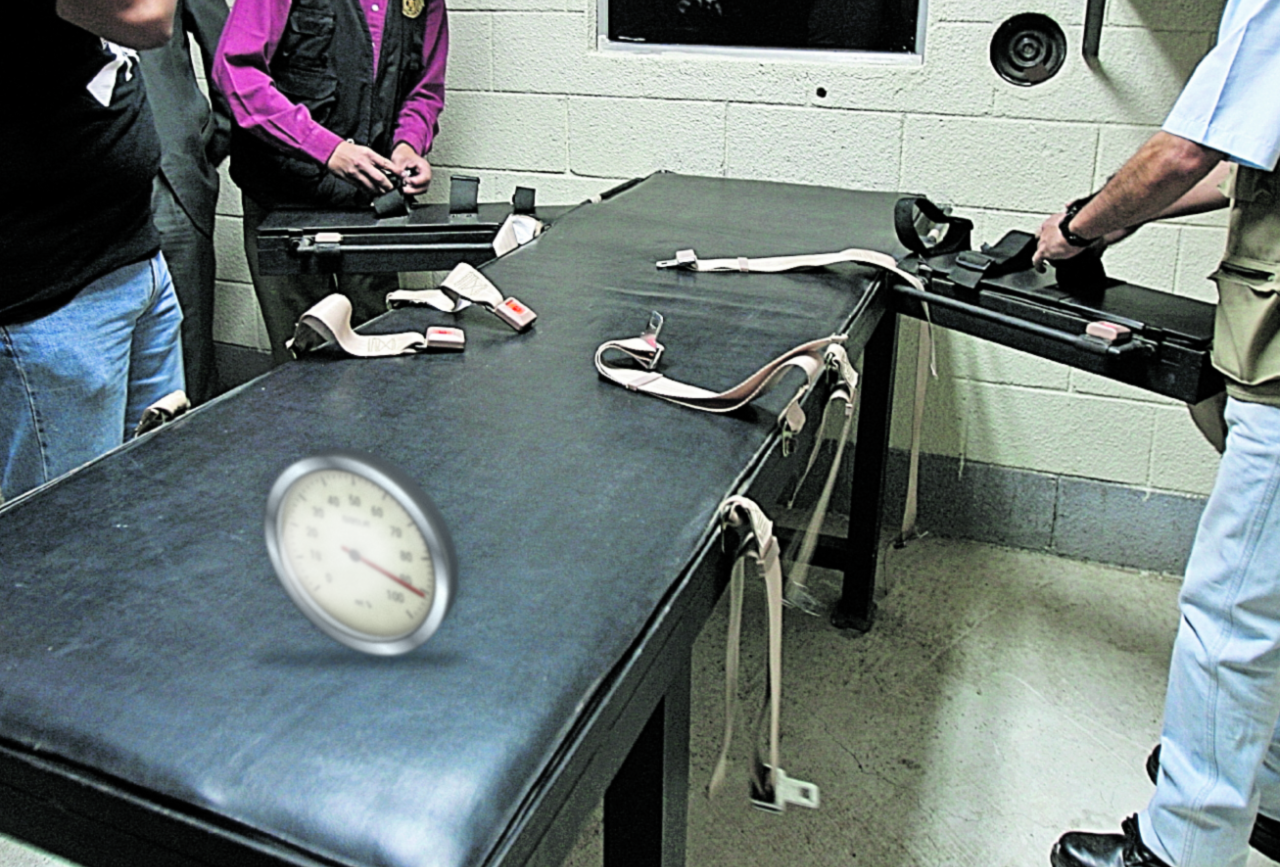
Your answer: 90,%
